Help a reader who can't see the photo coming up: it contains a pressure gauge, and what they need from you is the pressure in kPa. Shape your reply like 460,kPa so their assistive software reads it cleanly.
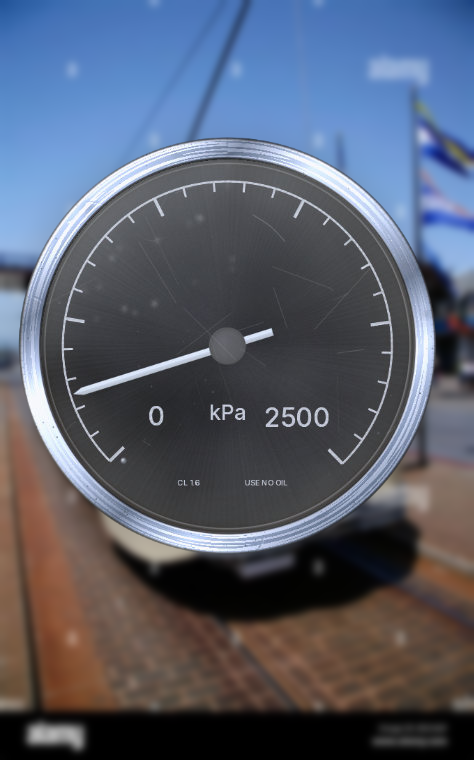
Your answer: 250,kPa
